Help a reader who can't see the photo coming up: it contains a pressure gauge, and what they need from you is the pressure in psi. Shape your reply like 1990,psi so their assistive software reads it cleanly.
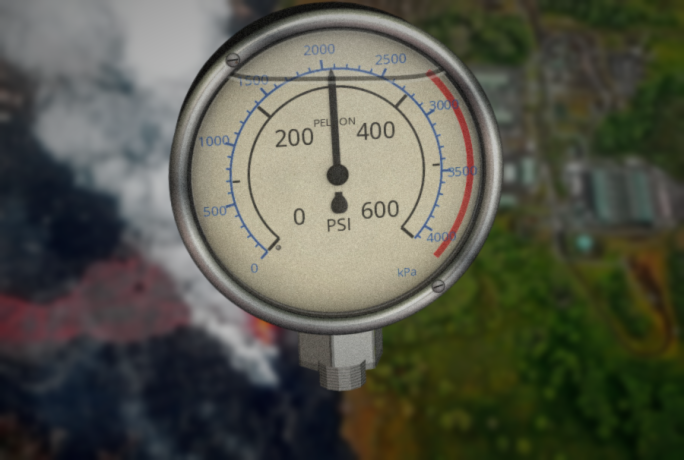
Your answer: 300,psi
